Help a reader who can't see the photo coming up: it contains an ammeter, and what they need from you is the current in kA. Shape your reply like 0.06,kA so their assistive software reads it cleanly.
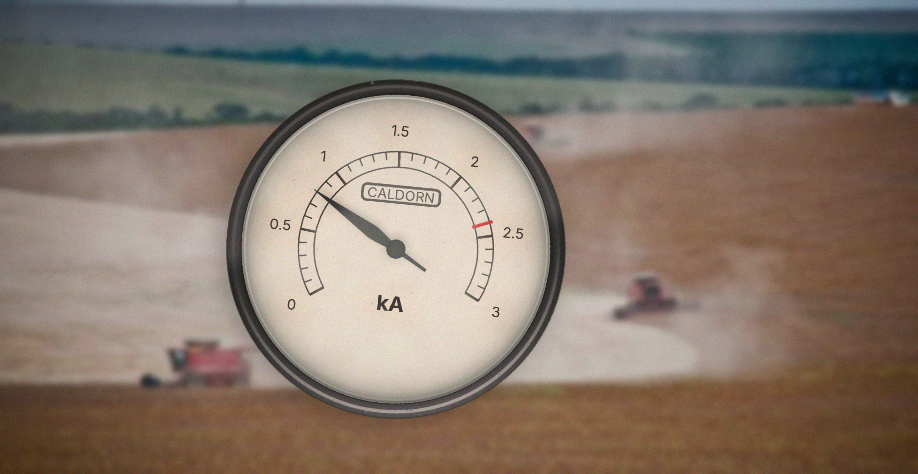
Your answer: 0.8,kA
